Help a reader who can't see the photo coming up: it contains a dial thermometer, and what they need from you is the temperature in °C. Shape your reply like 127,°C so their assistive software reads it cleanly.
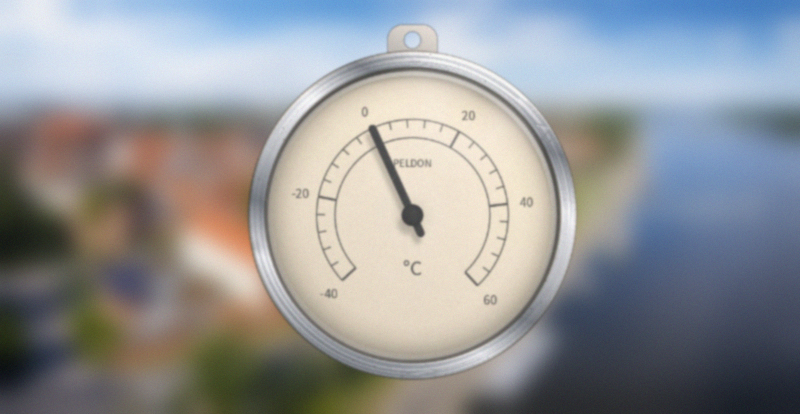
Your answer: 0,°C
